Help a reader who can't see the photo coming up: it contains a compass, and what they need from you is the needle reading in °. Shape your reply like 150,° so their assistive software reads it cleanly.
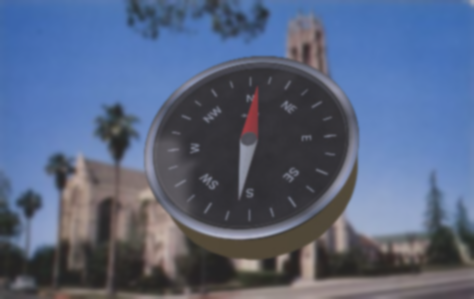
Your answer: 7.5,°
